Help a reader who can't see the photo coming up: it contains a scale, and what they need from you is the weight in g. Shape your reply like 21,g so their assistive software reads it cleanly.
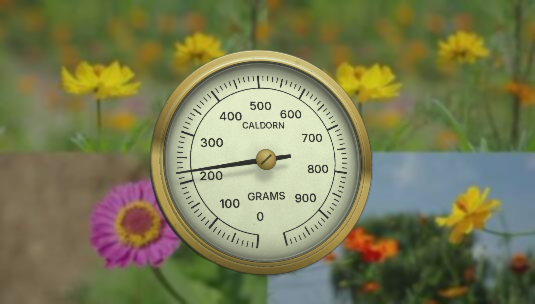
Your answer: 220,g
